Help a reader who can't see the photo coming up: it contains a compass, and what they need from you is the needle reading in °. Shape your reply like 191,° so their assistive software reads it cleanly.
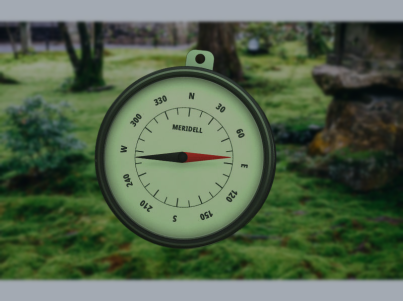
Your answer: 82.5,°
